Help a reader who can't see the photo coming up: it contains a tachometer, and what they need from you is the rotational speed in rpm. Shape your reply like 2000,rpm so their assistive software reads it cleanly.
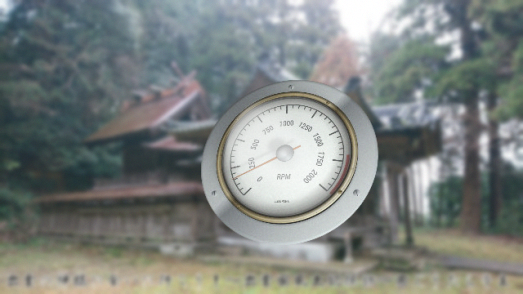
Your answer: 150,rpm
